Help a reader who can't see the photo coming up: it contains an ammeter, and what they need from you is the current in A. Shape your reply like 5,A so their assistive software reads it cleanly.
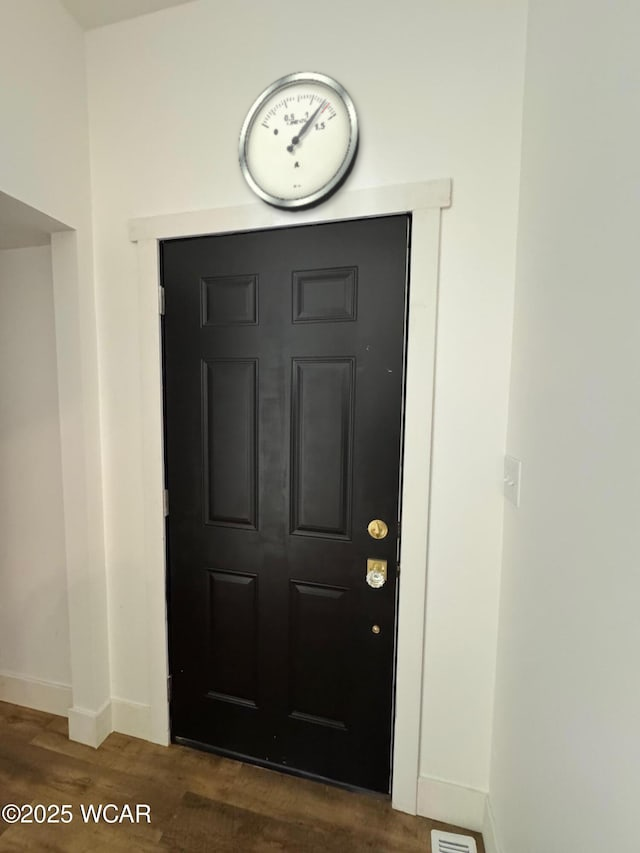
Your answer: 1.25,A
